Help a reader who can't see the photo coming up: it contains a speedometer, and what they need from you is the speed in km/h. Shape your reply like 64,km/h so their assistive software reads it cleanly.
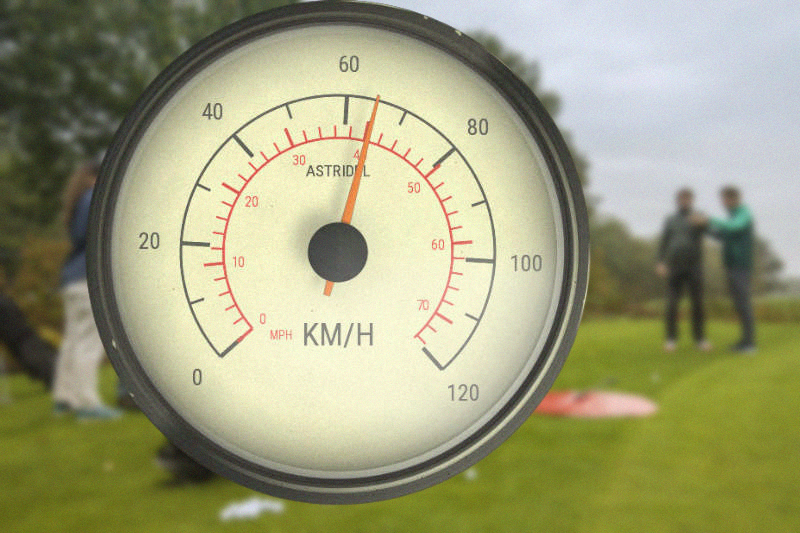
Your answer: 65,km/h
